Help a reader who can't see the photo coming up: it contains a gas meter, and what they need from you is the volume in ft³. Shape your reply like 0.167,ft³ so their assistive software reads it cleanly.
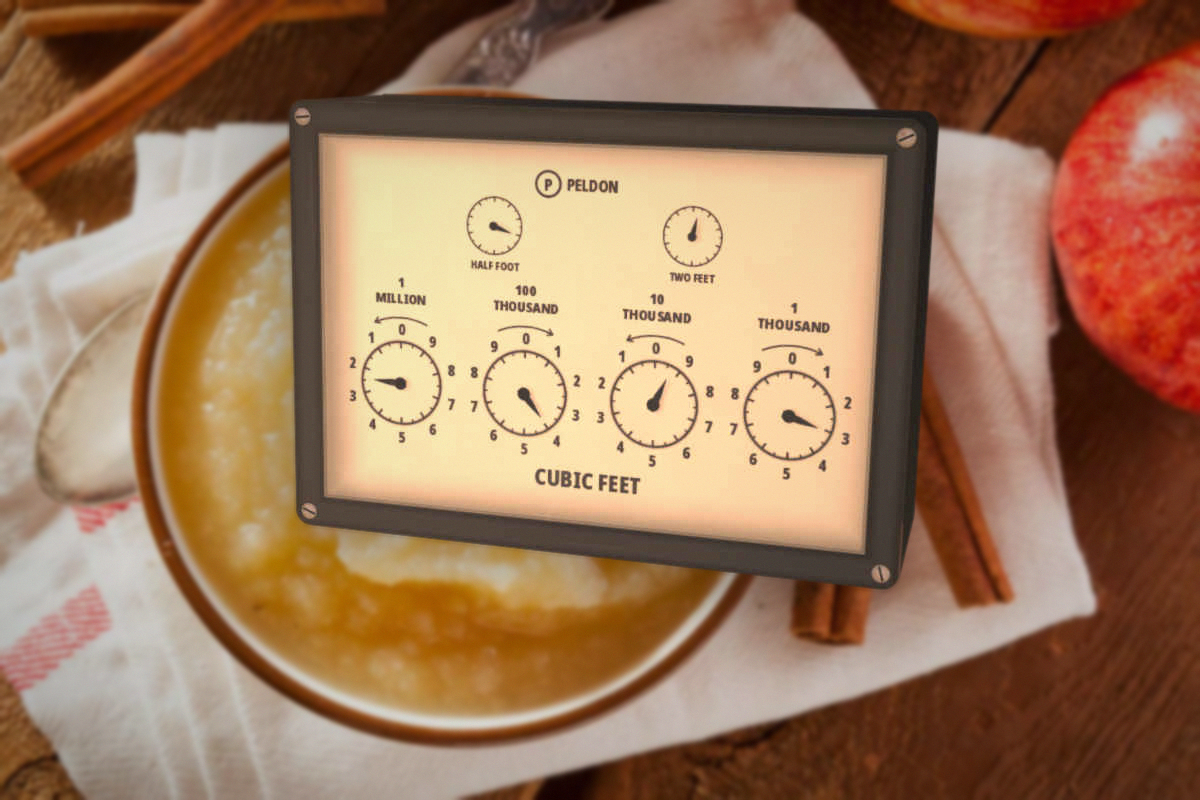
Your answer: 239300,ft³
